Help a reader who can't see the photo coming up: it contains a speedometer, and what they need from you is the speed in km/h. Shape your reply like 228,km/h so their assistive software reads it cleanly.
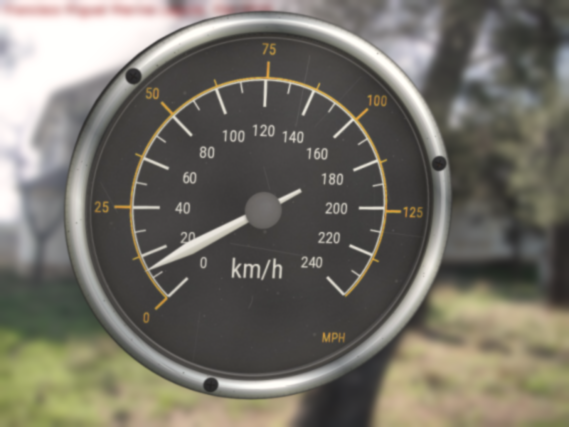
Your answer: 15,km/h
